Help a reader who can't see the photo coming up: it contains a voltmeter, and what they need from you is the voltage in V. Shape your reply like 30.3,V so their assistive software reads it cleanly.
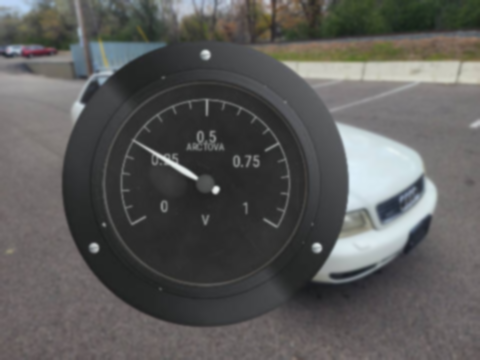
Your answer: 0.25,V
